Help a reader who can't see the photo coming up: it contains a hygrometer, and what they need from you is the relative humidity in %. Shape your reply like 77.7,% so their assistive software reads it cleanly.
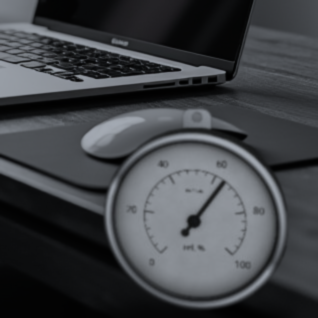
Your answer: 64,%
